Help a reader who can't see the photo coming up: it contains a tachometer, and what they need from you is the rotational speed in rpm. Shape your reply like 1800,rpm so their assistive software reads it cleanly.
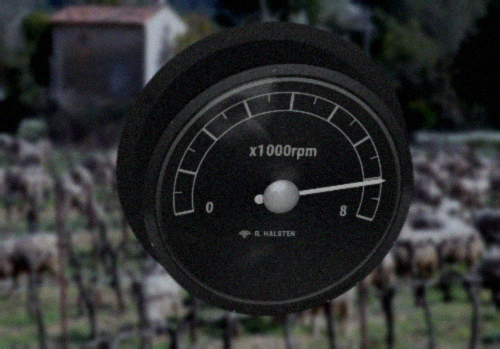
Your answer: 7000,rpm
